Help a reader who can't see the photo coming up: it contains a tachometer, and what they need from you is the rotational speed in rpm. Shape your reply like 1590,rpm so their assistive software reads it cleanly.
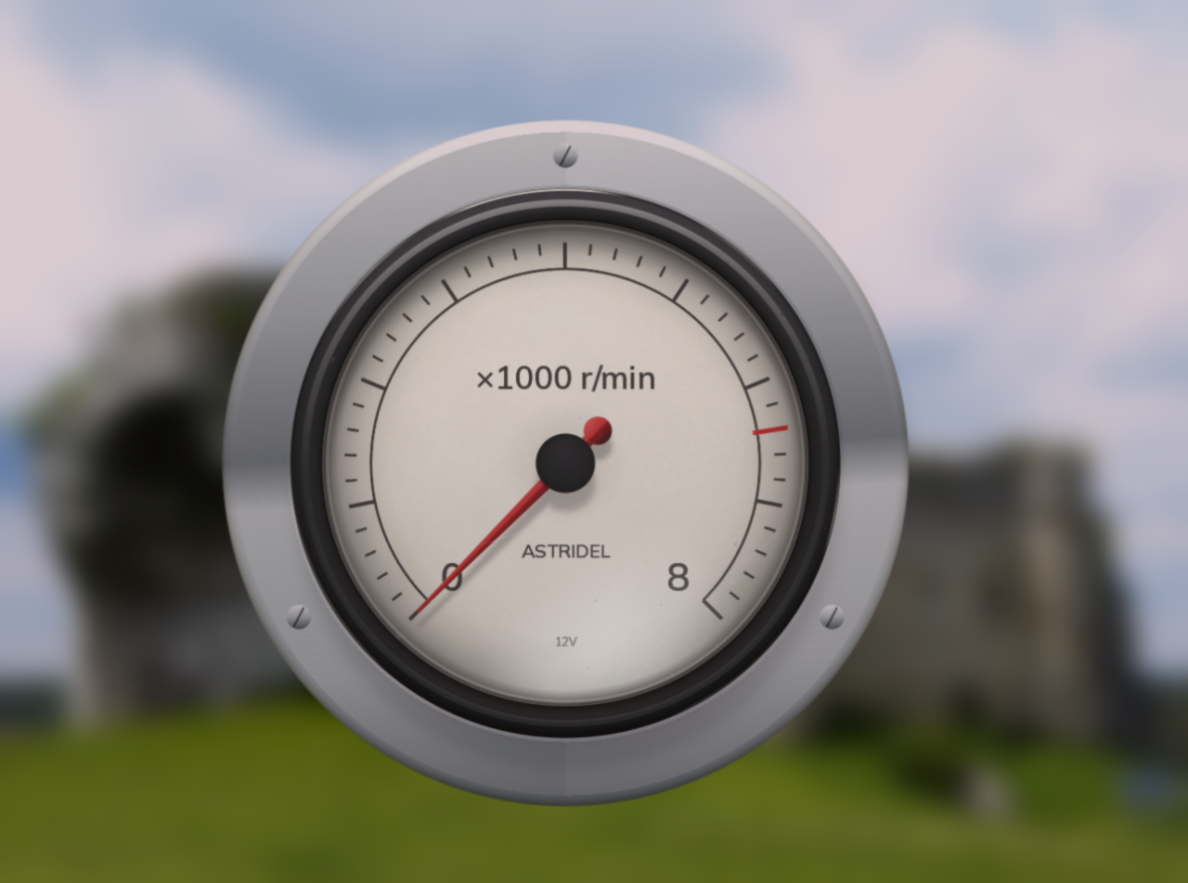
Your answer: 0,rpm
